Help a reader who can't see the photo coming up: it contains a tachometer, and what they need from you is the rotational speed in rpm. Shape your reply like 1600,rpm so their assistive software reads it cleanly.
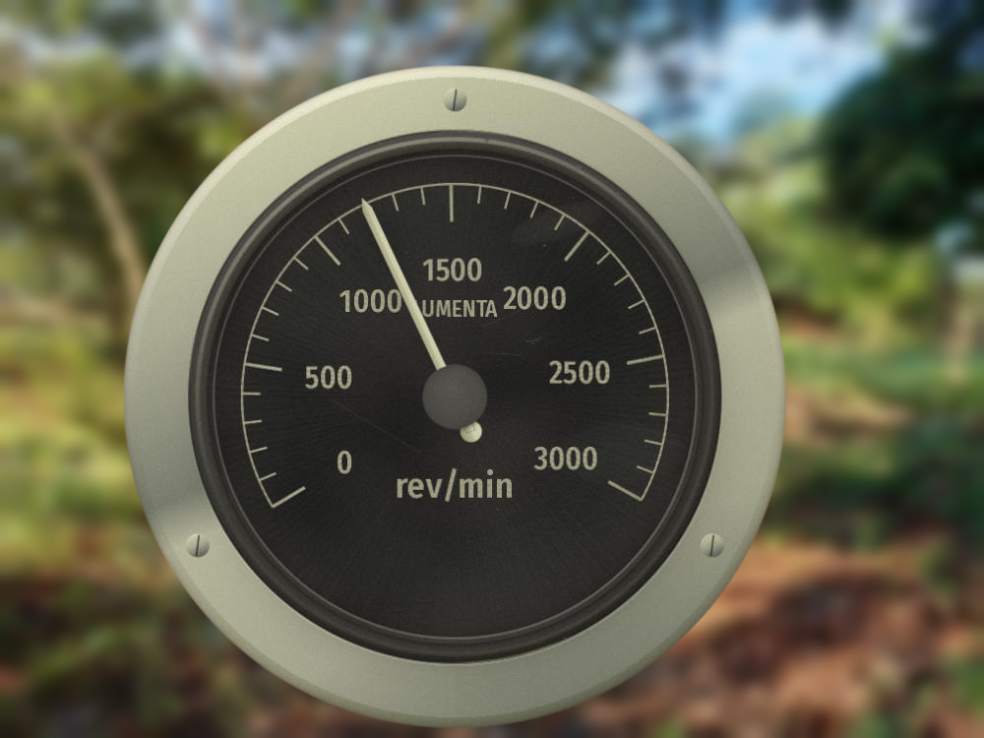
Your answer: 1200,rpm
